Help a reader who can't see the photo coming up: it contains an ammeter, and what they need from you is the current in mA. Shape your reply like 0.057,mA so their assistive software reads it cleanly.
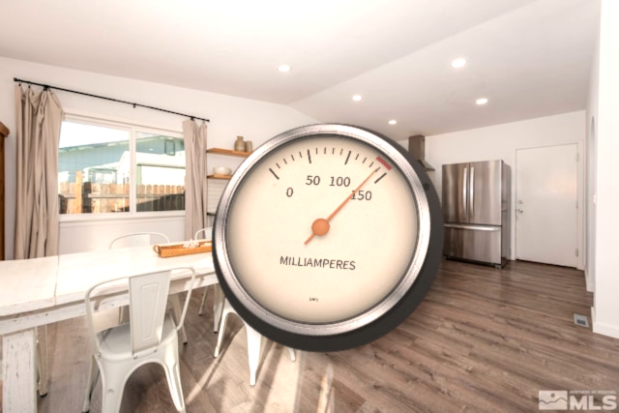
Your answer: 140,mA
